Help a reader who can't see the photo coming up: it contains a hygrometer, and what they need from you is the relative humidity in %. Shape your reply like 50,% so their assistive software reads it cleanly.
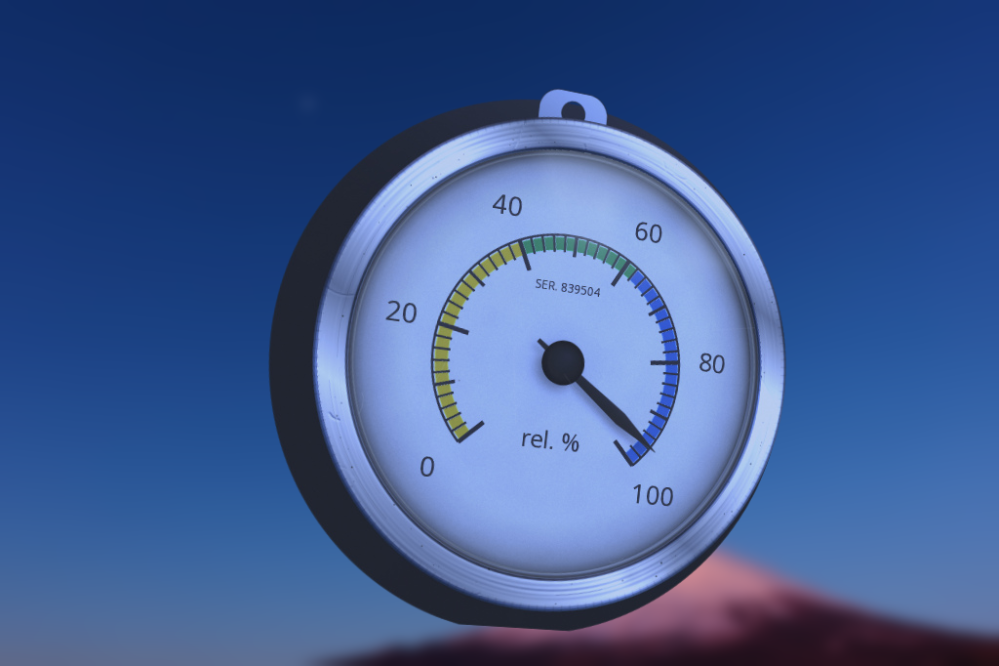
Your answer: 96,%
